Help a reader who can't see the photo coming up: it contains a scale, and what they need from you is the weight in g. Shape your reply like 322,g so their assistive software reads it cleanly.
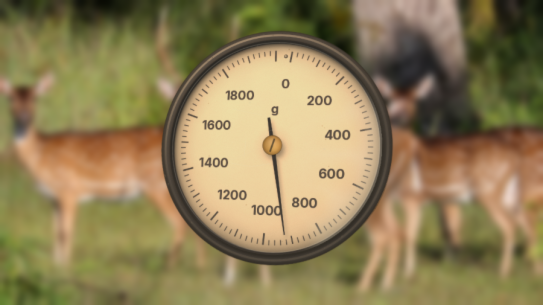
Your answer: 920,g
